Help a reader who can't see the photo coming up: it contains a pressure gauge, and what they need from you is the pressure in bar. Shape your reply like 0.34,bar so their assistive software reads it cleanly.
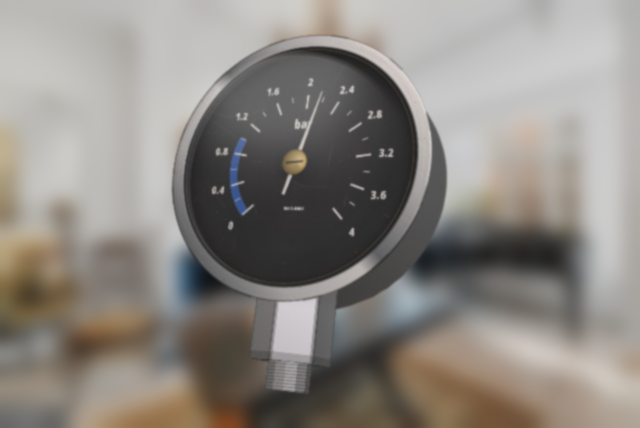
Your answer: 2.2,bar
